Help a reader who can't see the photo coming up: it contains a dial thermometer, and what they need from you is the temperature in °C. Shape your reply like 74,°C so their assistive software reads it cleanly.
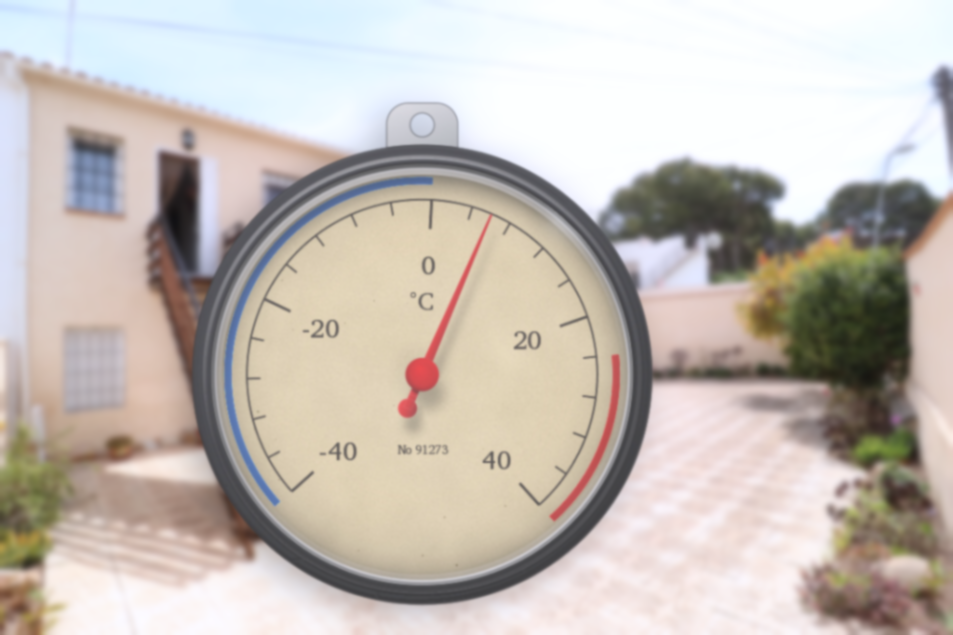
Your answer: 6,°C
